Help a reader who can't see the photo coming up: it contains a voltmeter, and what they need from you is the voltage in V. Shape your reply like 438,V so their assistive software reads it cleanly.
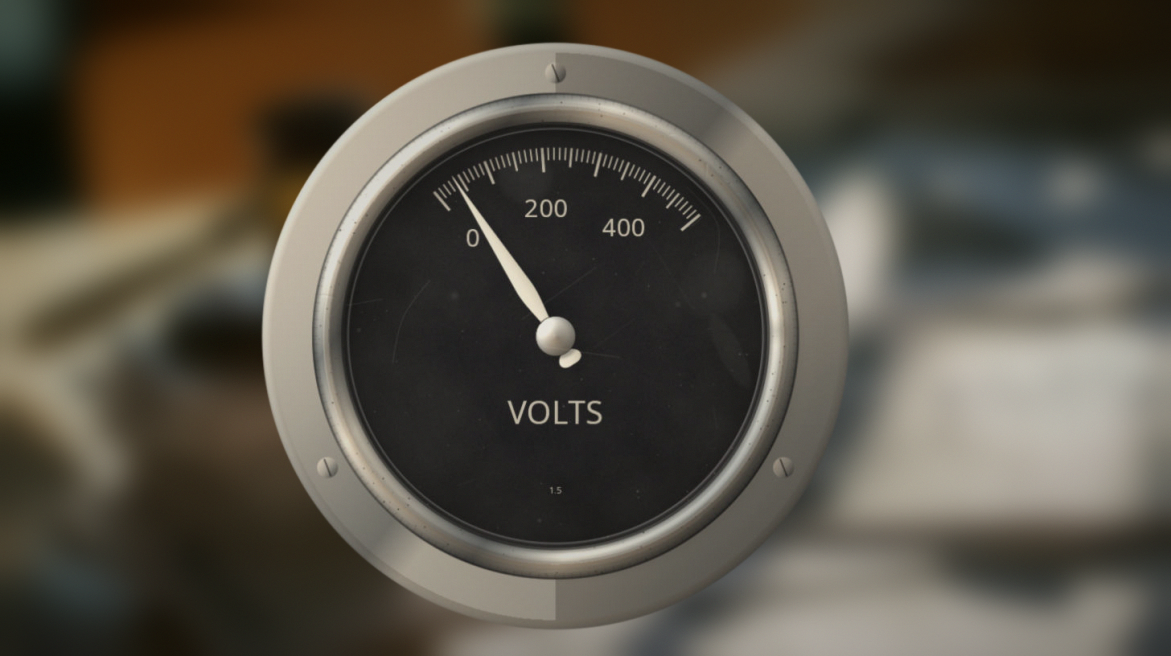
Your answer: 40,V
